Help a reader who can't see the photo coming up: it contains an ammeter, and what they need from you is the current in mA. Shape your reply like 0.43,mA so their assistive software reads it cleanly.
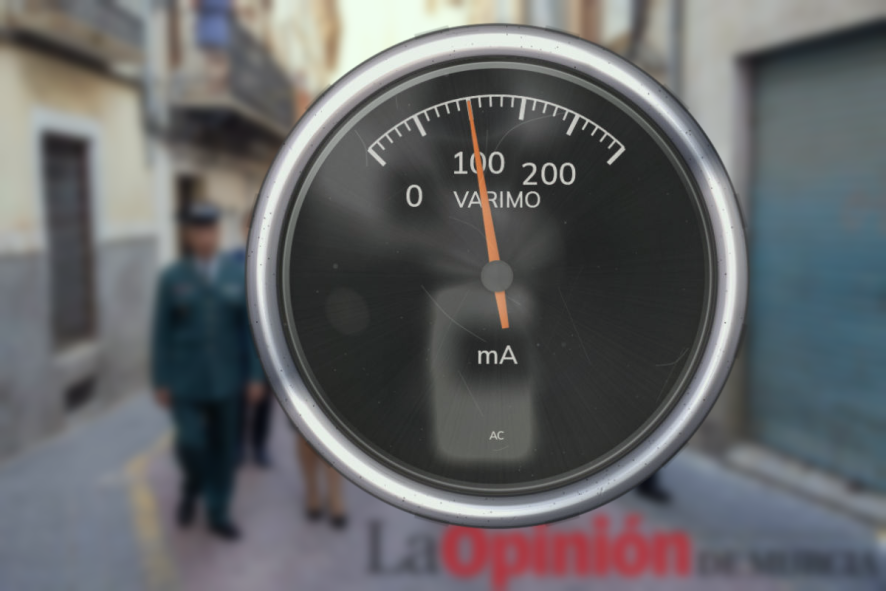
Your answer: 100,mA
